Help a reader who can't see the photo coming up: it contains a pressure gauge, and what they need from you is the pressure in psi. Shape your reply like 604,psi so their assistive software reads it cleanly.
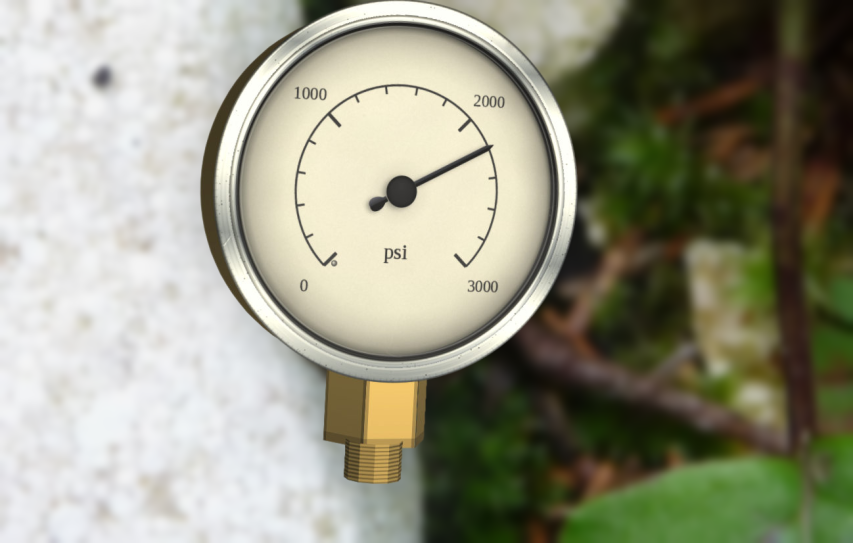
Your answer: 2200,psi
